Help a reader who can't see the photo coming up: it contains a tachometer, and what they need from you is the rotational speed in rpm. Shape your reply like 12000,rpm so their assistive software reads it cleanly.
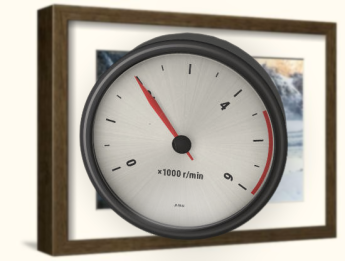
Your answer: 2000,rpm
